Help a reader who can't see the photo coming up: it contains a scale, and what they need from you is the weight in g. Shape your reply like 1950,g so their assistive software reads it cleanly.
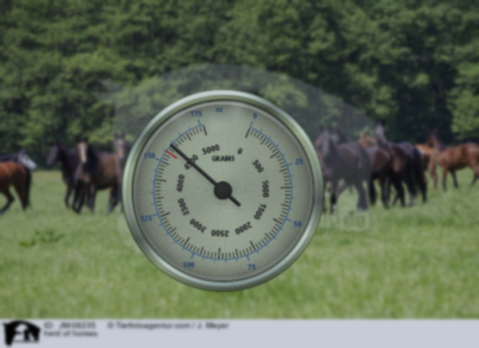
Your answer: 4500,g
